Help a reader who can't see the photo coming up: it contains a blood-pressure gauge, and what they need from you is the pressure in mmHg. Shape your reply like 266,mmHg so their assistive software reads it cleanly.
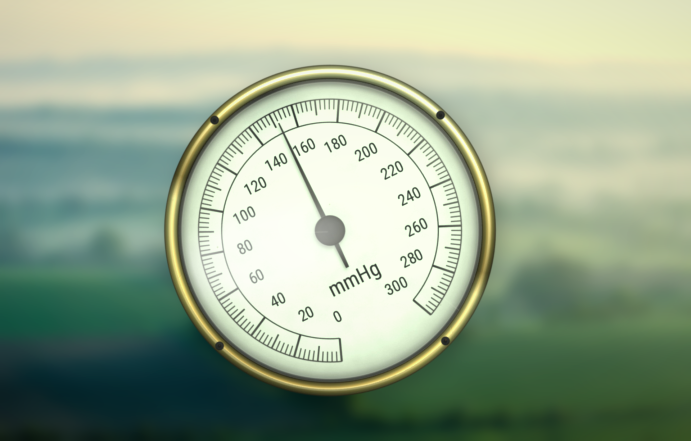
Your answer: 152,mmHg
